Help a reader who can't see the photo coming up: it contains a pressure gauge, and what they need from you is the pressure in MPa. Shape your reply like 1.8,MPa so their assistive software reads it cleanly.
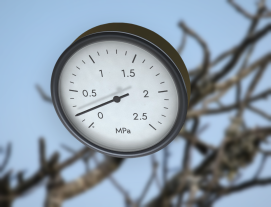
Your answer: 0.2,MPa
